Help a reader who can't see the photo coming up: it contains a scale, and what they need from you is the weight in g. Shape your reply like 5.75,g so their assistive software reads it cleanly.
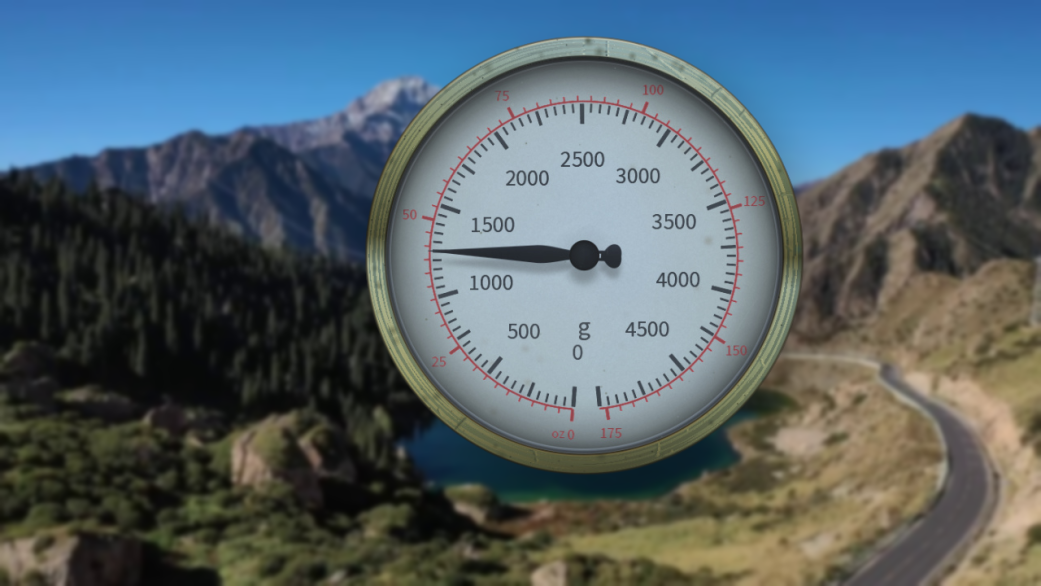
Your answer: 1250,g
